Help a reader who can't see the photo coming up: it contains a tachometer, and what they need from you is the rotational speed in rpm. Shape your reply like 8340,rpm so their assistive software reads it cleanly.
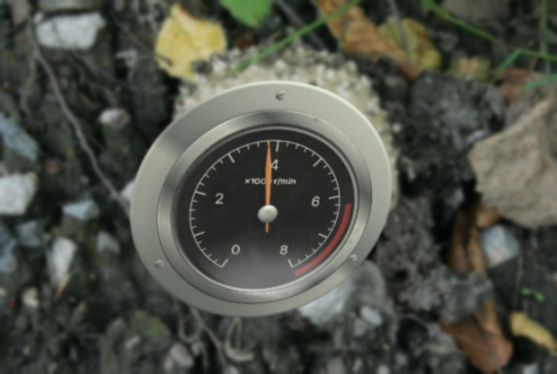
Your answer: 3800,rpm
